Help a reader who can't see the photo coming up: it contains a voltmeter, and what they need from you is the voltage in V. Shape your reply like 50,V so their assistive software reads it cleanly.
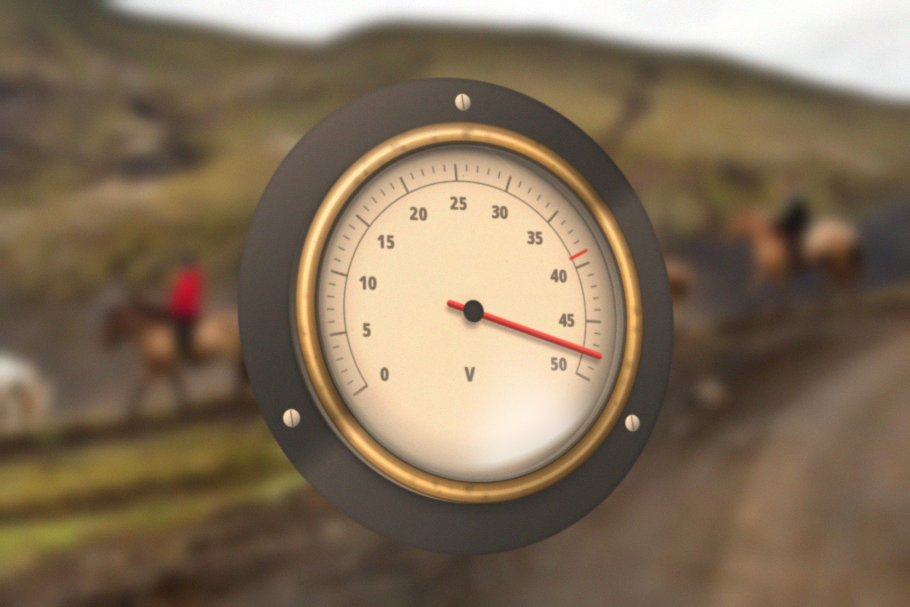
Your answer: 48,V
